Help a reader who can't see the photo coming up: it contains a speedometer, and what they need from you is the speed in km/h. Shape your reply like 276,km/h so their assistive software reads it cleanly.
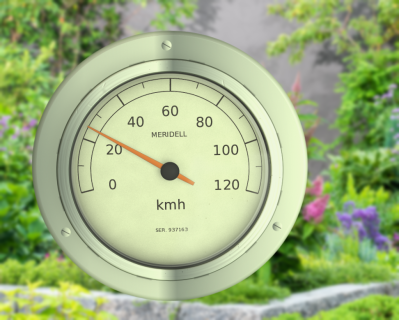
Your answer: 25,km/h
